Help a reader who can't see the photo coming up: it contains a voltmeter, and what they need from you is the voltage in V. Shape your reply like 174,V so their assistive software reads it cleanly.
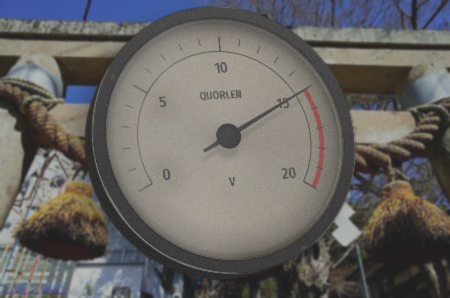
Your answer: 15,V
